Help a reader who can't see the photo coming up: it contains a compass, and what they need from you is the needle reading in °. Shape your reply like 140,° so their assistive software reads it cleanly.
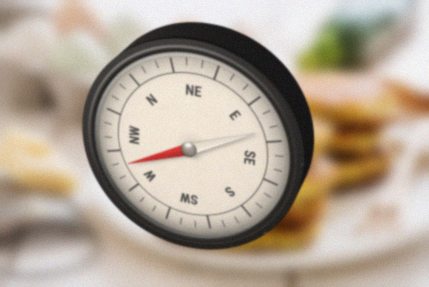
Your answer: 290,°
